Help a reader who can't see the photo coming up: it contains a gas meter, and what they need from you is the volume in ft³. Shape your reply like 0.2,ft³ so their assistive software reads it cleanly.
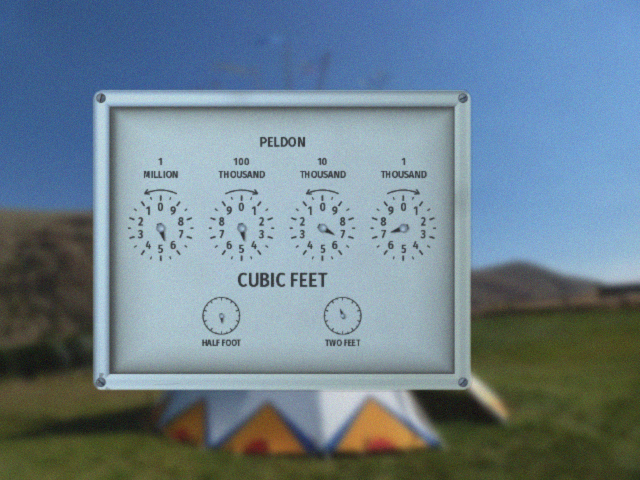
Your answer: 546700,ft³
